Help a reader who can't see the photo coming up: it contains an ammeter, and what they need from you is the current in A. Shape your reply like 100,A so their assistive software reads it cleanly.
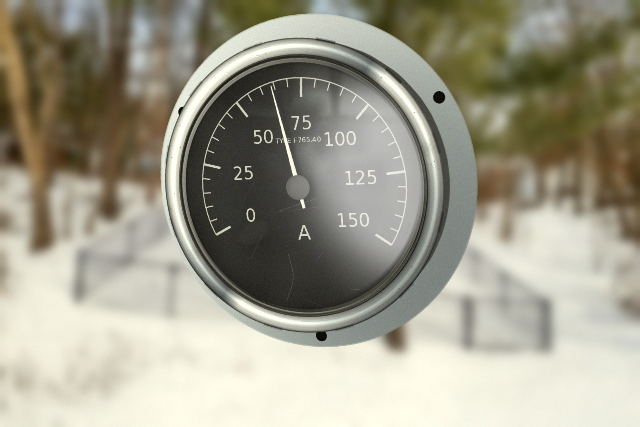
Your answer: 65,A
